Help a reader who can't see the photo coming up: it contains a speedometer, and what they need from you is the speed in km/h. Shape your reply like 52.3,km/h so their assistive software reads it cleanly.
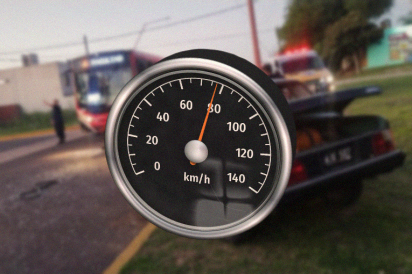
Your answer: 77.5,km/h
